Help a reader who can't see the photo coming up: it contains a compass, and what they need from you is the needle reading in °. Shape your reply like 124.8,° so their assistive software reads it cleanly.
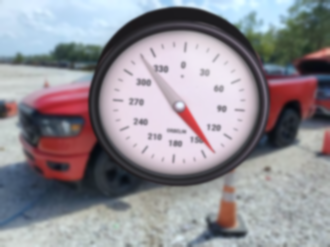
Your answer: 140,°
